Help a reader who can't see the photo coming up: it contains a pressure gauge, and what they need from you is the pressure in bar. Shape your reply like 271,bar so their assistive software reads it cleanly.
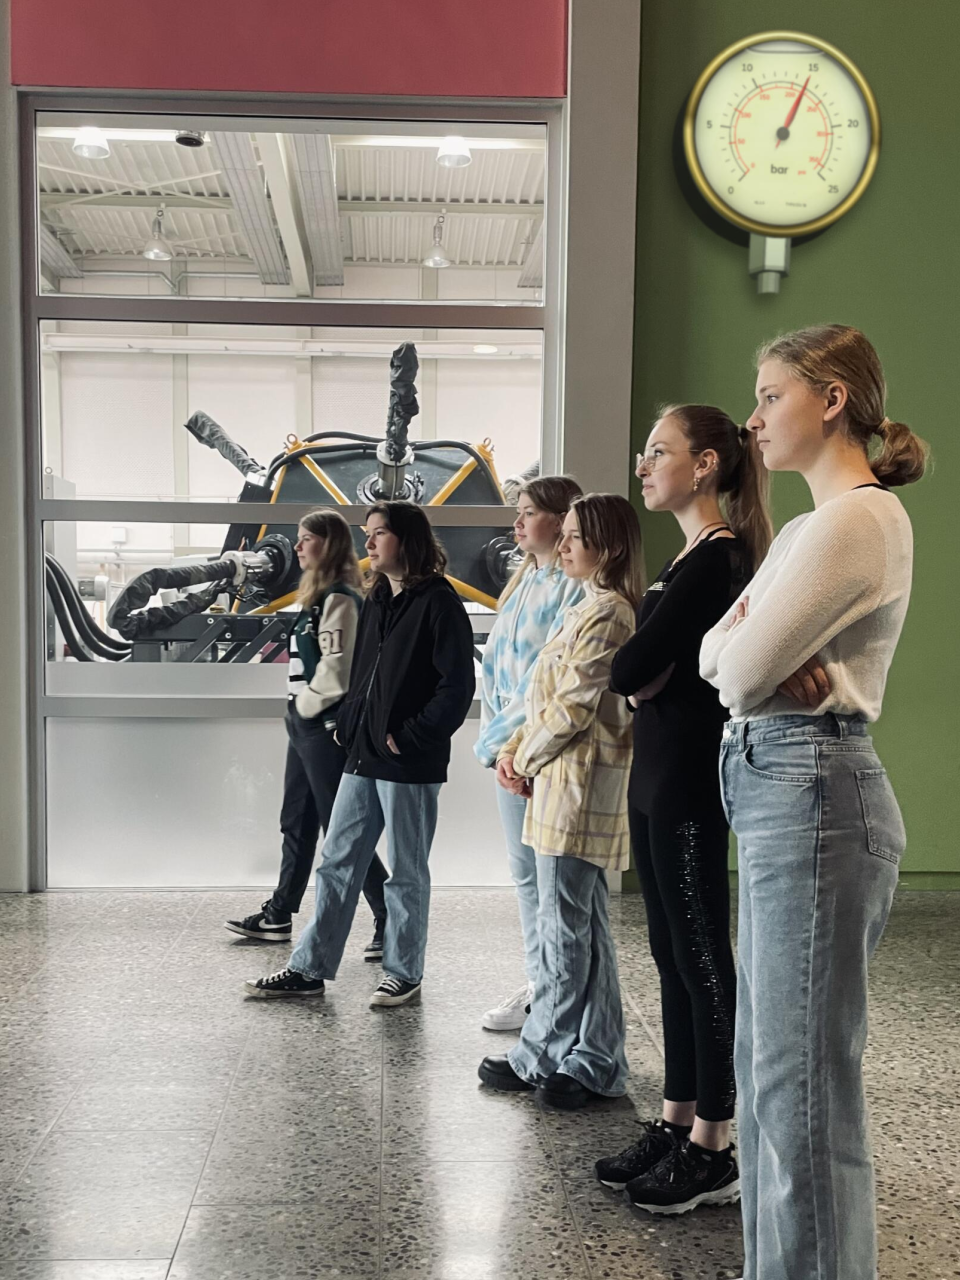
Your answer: 15,bar
